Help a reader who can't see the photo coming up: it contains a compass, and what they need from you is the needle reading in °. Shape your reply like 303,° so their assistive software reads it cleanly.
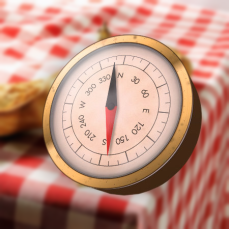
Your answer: 170,°
